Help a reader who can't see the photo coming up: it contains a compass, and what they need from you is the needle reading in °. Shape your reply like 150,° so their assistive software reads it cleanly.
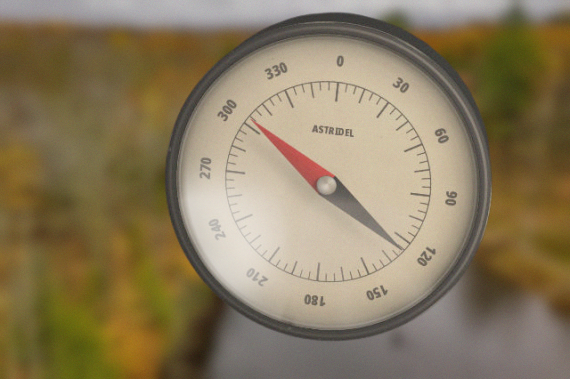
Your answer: 305,°
